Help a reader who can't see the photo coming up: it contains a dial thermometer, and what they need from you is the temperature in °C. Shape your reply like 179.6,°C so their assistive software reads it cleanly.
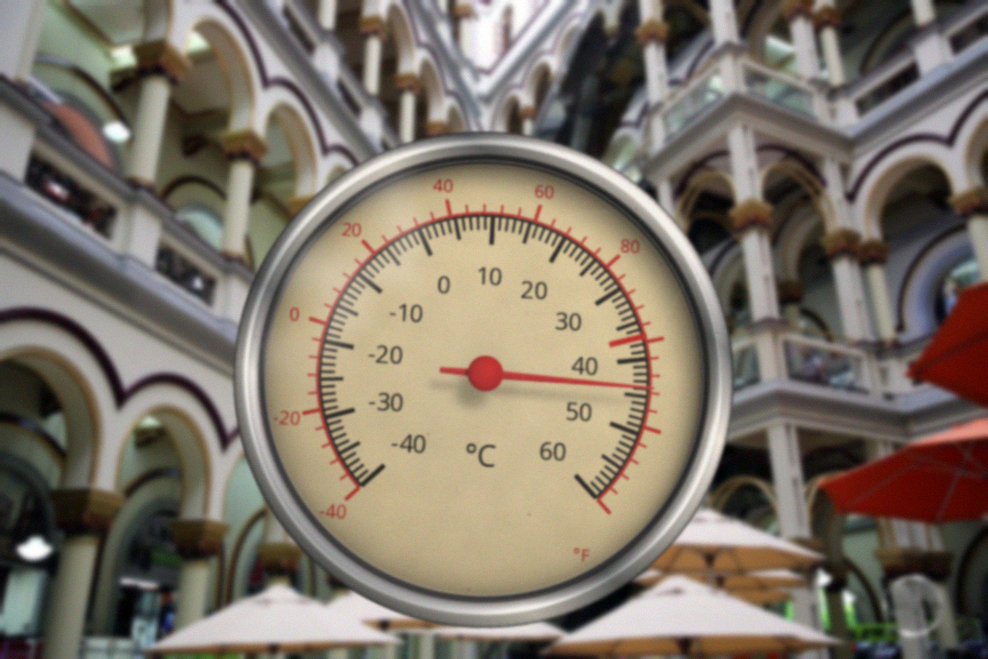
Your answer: 44,°C
